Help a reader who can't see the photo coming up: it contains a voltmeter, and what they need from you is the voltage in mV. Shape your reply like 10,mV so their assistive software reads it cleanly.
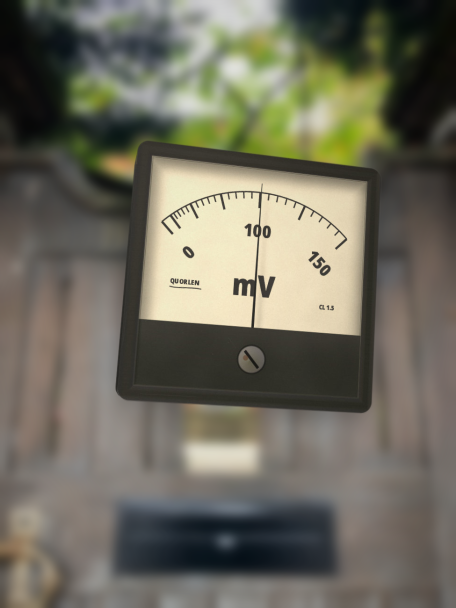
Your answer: 100,mV
